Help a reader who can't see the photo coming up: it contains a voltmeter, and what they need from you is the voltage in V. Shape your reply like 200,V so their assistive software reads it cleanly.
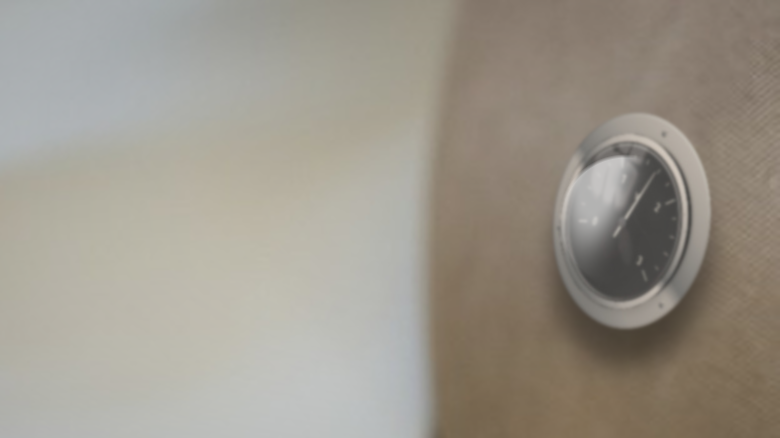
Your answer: 1.6,V
